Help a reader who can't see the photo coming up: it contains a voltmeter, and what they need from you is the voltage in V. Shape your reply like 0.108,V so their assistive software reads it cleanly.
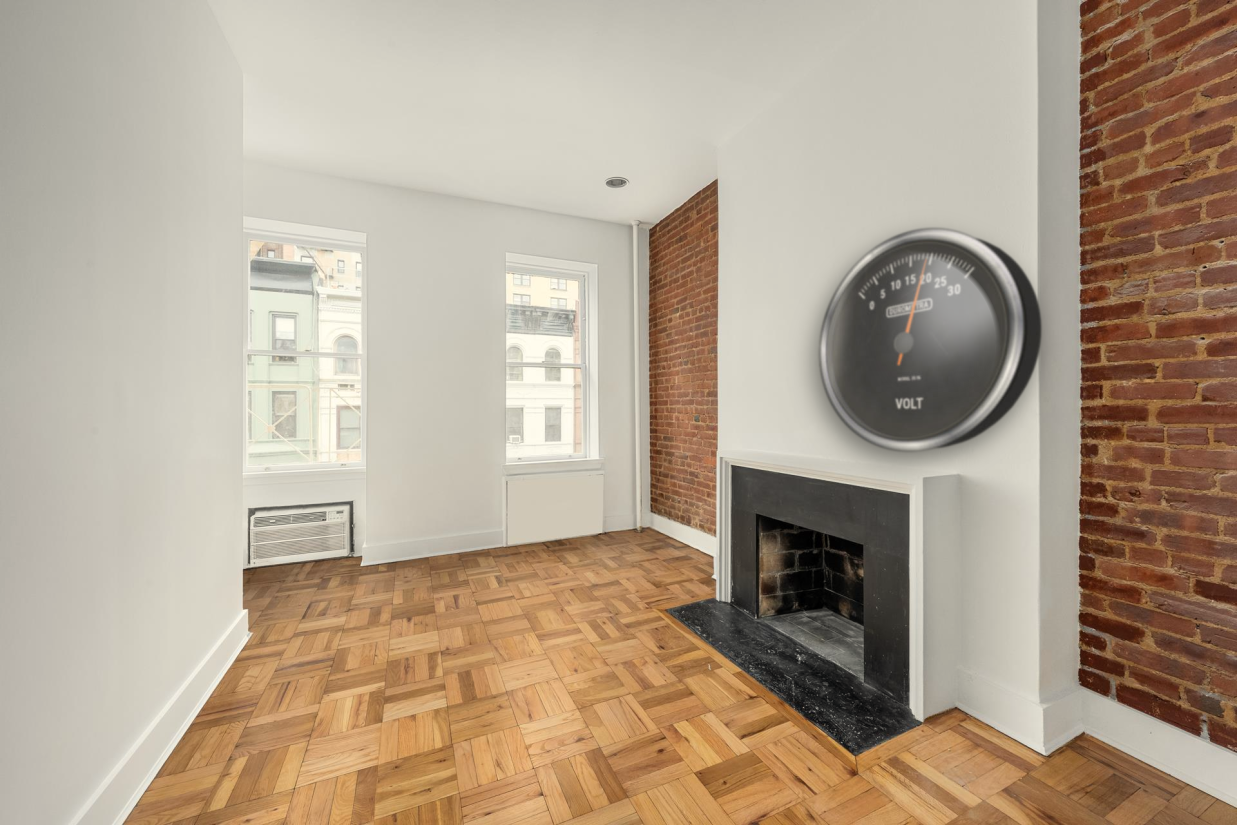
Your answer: 20,V
